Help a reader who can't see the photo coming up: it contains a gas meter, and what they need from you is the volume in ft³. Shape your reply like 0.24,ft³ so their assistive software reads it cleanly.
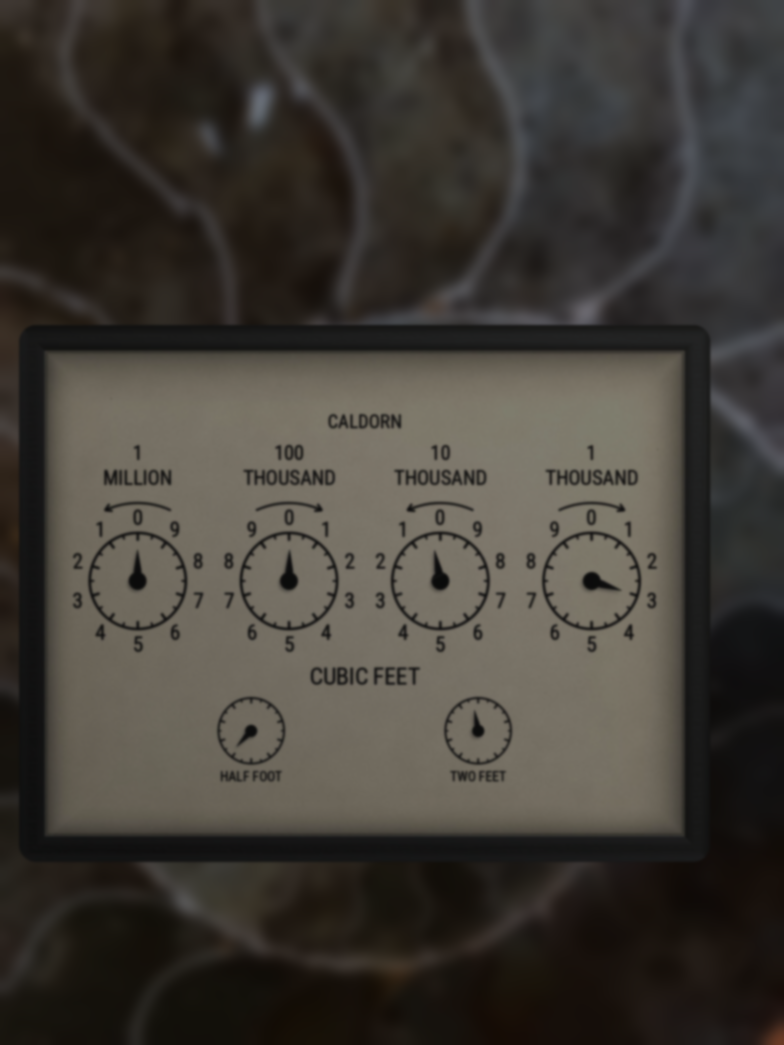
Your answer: 300,ft³
